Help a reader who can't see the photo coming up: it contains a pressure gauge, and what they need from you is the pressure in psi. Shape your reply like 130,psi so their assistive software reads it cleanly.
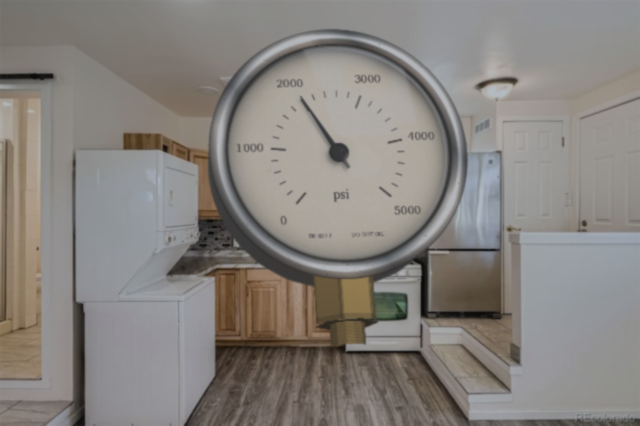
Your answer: 2000,psi
